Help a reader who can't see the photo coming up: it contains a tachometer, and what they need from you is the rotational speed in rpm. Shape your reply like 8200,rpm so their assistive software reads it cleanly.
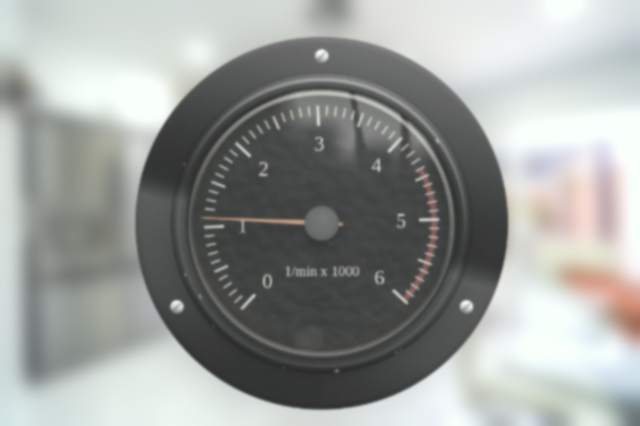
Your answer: 1100,rpm
